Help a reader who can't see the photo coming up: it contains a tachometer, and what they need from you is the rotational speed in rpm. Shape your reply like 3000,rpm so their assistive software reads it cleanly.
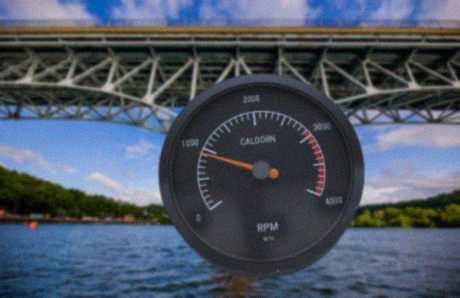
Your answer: 900,rpm
